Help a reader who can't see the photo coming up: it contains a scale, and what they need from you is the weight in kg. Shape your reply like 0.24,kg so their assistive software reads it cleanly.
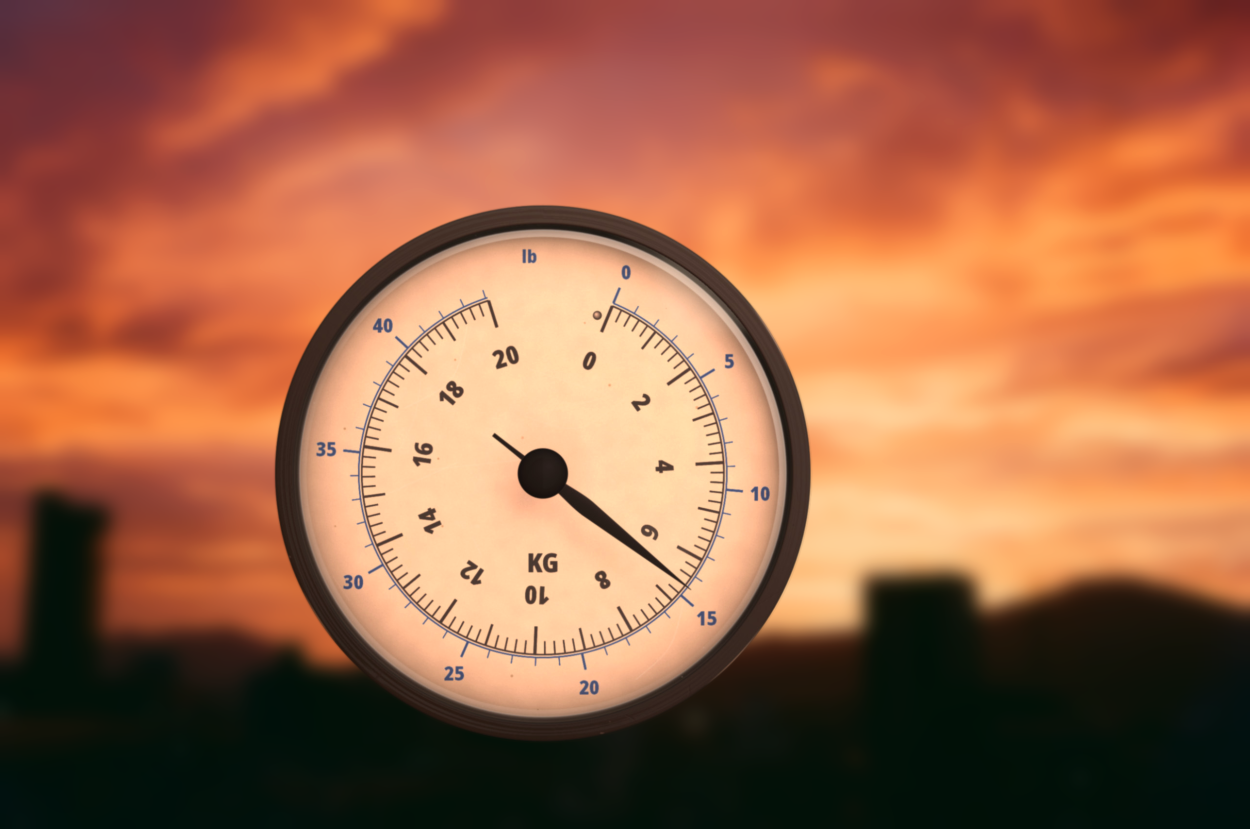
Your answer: 6.6,kg
